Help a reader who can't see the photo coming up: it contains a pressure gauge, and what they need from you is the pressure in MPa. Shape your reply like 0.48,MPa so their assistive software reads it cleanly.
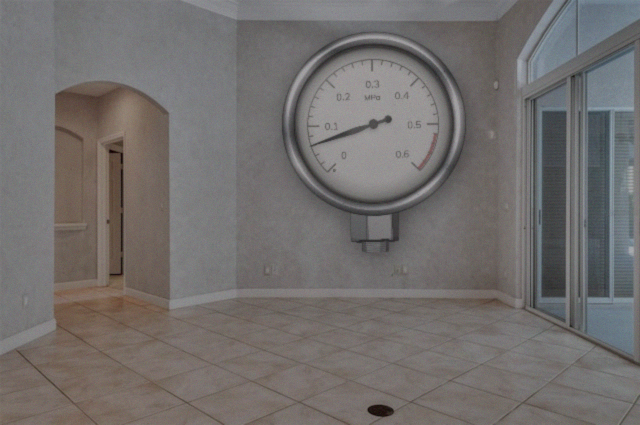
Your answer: 0.06,MPa
